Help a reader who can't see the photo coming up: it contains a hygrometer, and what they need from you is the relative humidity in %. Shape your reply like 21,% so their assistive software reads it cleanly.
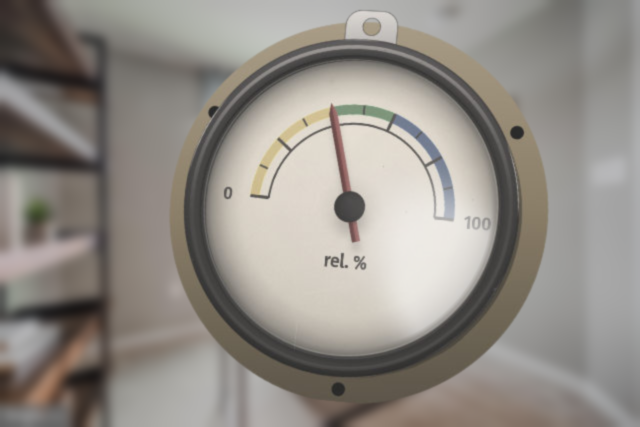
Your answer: 40,%
